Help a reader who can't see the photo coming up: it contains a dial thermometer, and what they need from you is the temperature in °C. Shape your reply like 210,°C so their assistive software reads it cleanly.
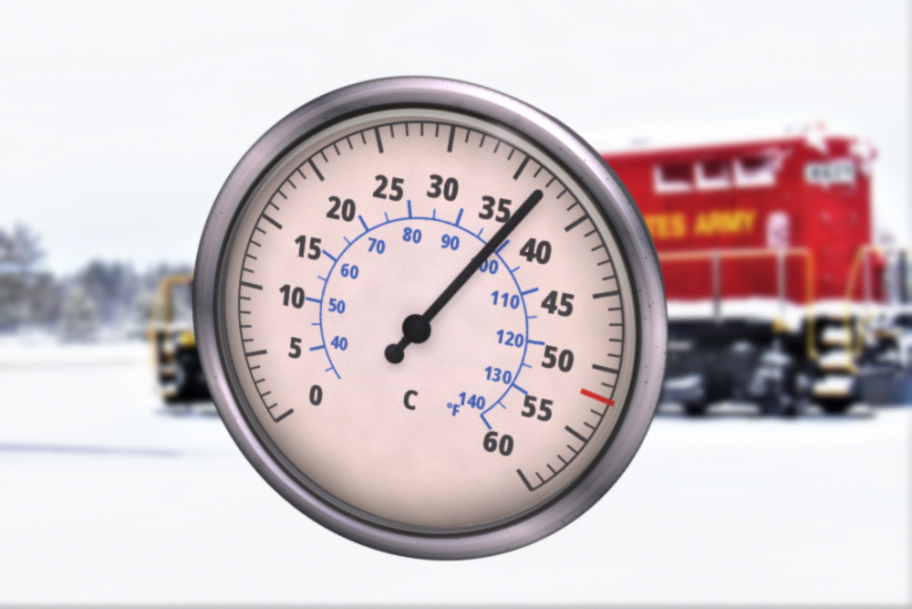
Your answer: 37,°C
